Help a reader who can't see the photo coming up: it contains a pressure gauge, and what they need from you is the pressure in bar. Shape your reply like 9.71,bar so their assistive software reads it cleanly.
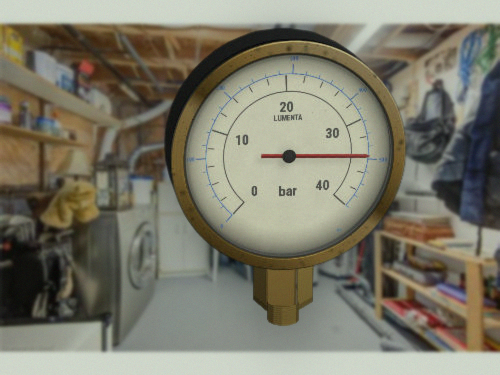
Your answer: 34,bar
